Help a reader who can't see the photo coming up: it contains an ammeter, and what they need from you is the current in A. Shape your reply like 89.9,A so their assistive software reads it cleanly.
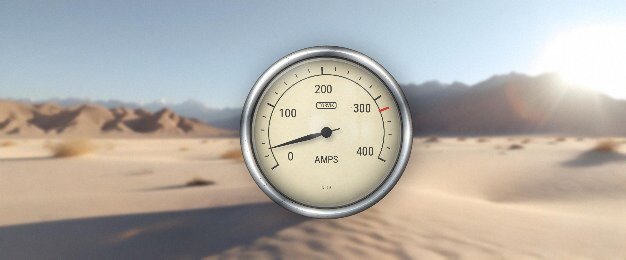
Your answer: 30,A
